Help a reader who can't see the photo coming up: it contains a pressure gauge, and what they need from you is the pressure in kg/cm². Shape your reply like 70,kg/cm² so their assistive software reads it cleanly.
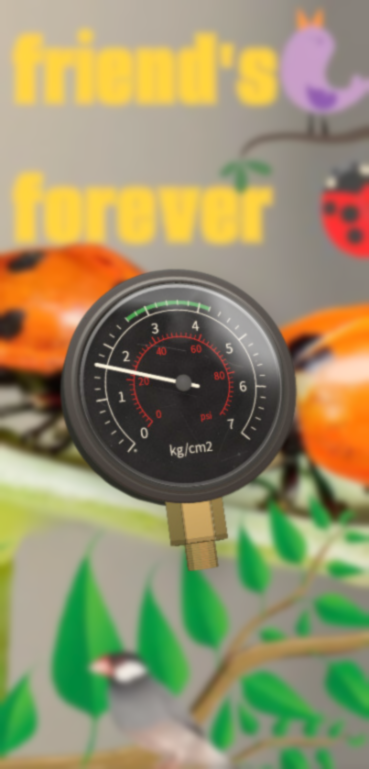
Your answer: 1.6,kg/cm²
